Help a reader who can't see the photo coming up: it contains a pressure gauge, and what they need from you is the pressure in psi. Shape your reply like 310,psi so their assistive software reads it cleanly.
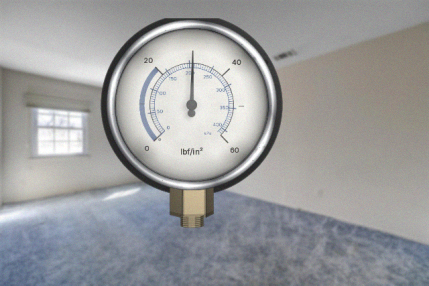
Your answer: 30,psi
